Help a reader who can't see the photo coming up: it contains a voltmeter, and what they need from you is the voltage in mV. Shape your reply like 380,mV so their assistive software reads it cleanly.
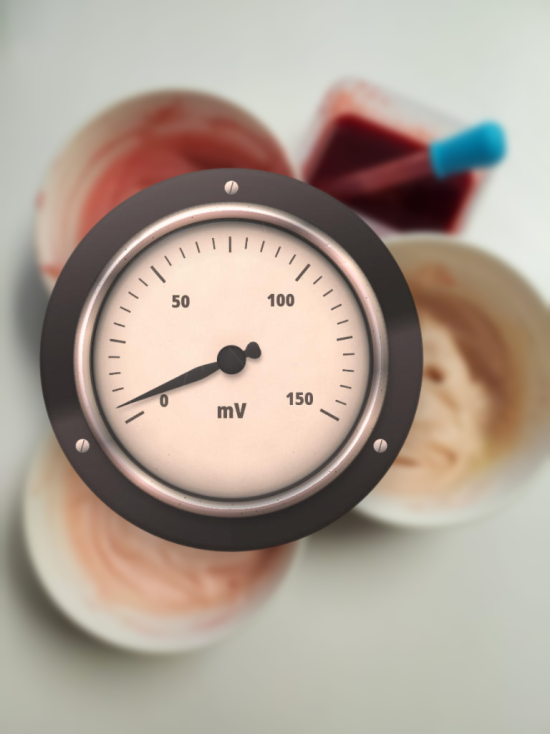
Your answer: 5,mV
